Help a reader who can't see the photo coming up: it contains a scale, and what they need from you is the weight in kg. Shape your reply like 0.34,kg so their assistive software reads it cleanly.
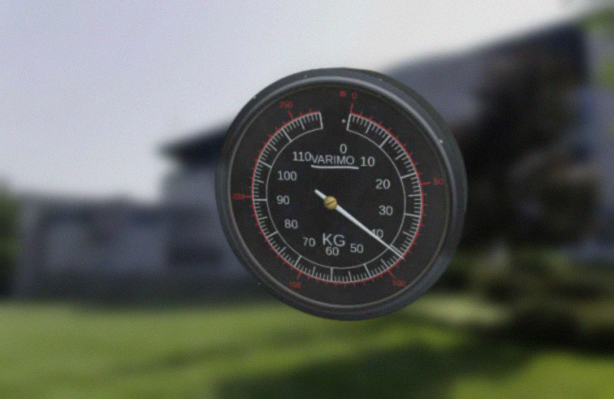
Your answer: 40,kg
